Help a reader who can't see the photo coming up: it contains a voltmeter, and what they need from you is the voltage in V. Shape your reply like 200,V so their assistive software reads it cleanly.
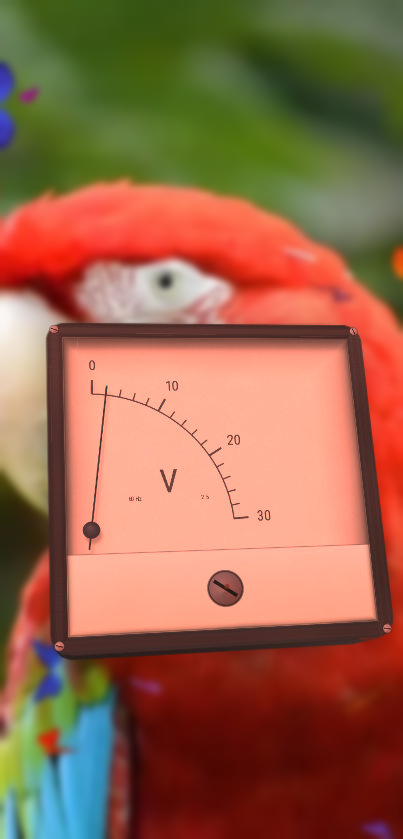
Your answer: 2,V
